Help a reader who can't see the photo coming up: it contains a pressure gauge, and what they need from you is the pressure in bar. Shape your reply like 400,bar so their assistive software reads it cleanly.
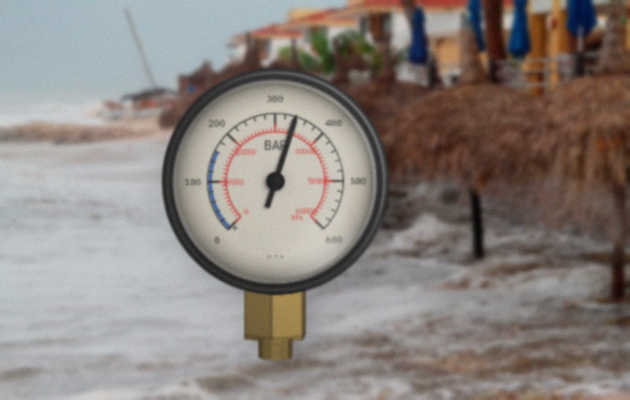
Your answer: 340,bar
